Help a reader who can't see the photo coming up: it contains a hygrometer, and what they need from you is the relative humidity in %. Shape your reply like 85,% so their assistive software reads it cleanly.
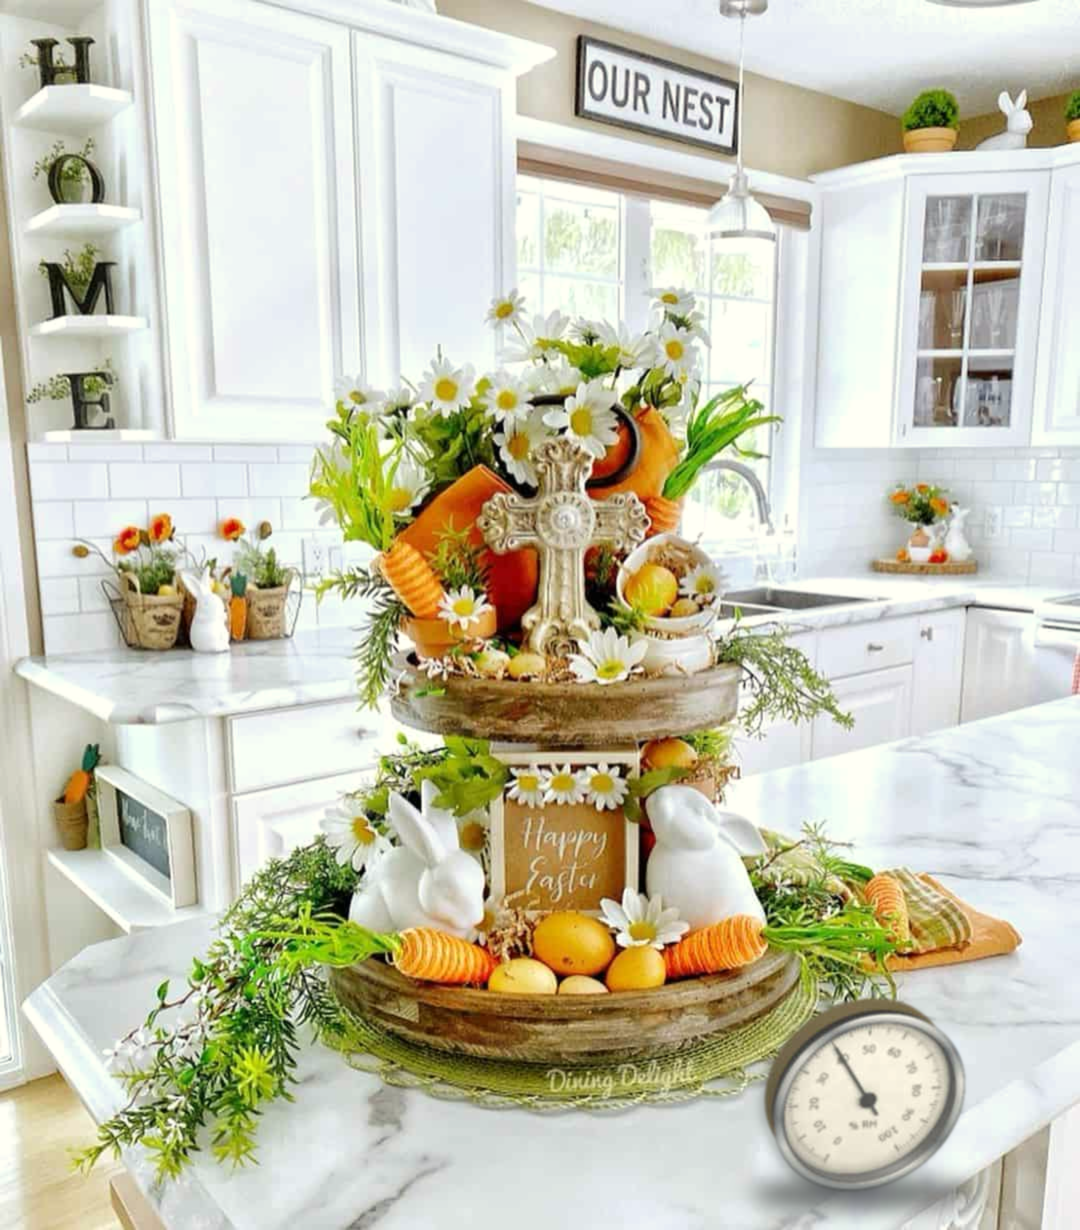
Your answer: 40,%
